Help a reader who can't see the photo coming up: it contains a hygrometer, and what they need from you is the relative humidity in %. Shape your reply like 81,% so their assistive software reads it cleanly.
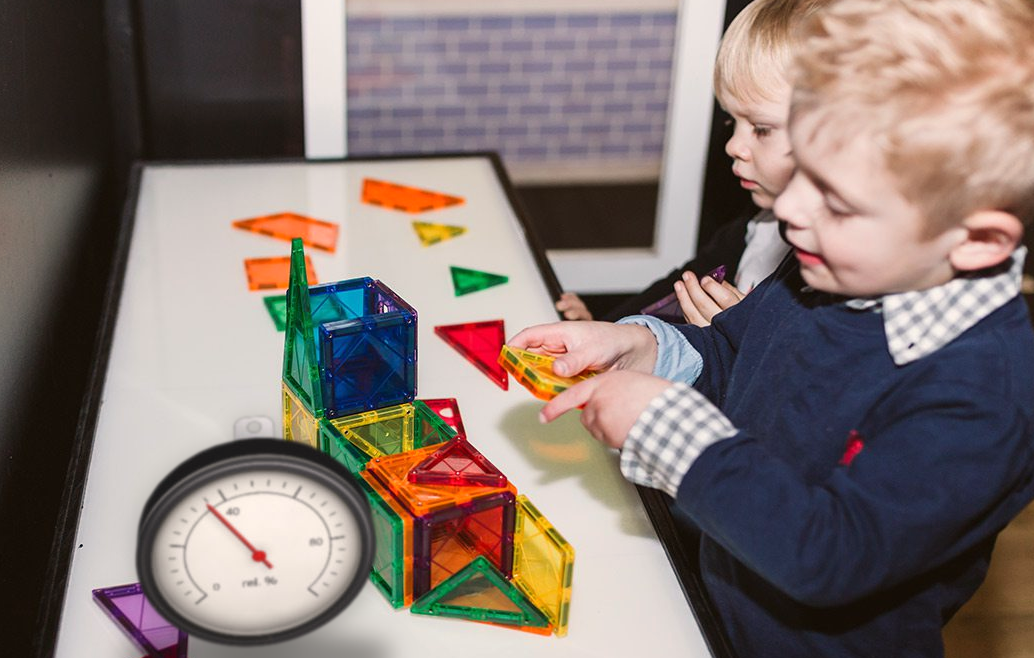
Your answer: 36,%
